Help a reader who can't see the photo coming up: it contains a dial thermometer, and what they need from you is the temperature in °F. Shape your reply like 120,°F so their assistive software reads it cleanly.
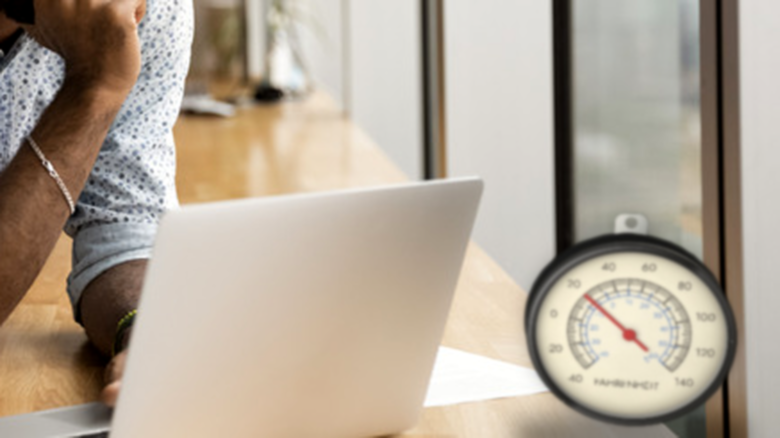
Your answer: 20,°F
